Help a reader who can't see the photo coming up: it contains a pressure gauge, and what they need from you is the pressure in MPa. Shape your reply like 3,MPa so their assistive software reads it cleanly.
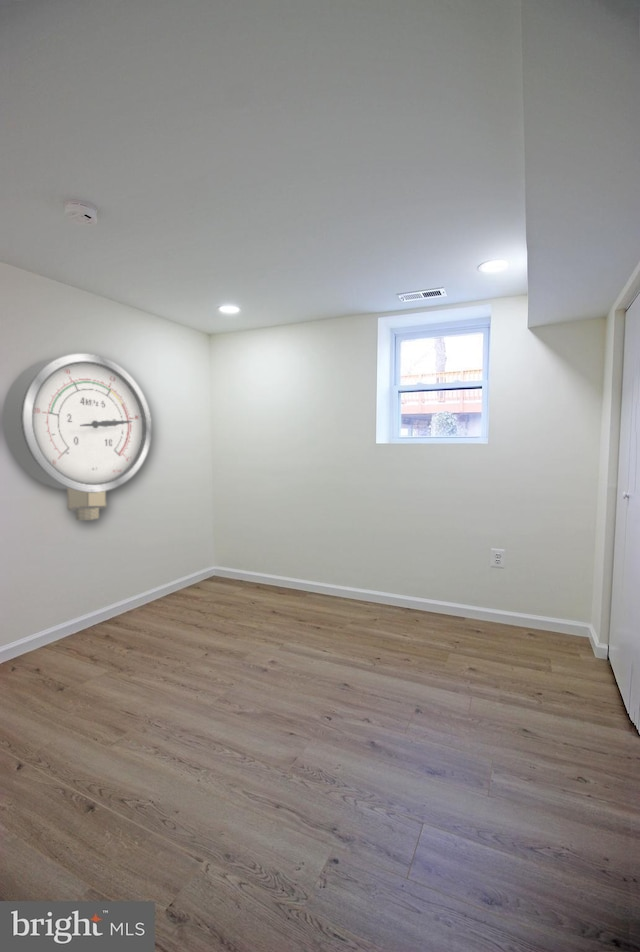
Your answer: 8,MPa
